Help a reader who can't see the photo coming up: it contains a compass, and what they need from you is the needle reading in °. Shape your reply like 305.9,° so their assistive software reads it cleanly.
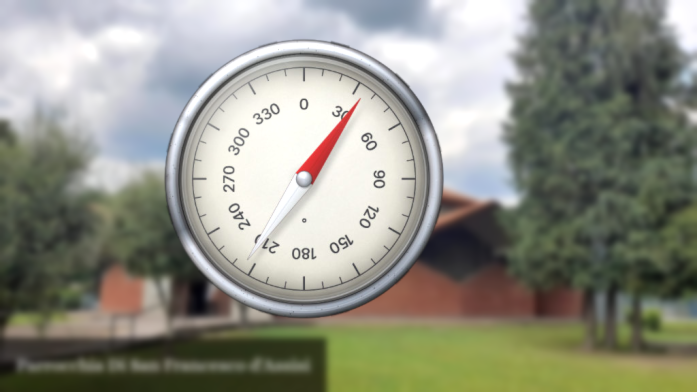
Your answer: 35,°
